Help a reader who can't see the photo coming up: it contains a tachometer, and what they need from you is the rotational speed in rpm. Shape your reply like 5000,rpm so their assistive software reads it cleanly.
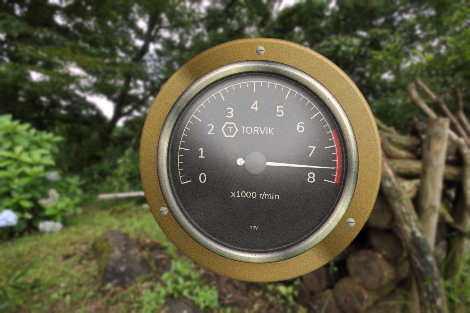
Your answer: 7600,rpm
